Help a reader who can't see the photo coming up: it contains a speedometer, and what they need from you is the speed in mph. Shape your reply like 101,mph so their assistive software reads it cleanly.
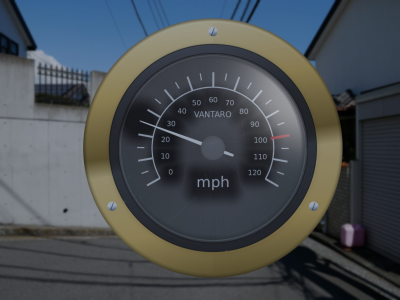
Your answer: 25,mph
